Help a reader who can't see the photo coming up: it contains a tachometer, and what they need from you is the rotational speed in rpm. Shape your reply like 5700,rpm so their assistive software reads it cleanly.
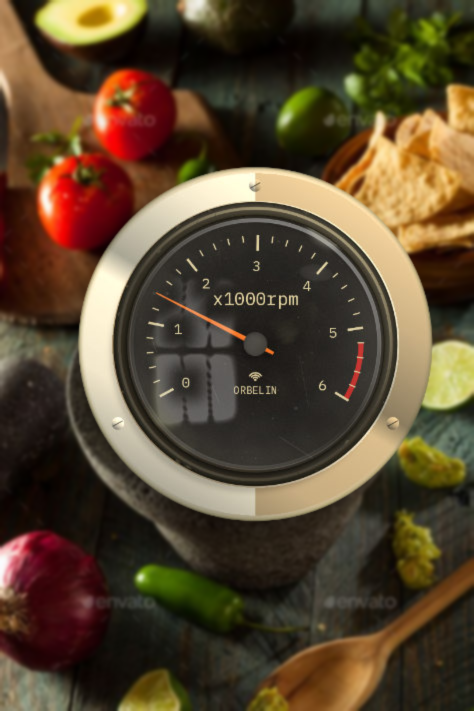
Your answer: 1400,rpm
